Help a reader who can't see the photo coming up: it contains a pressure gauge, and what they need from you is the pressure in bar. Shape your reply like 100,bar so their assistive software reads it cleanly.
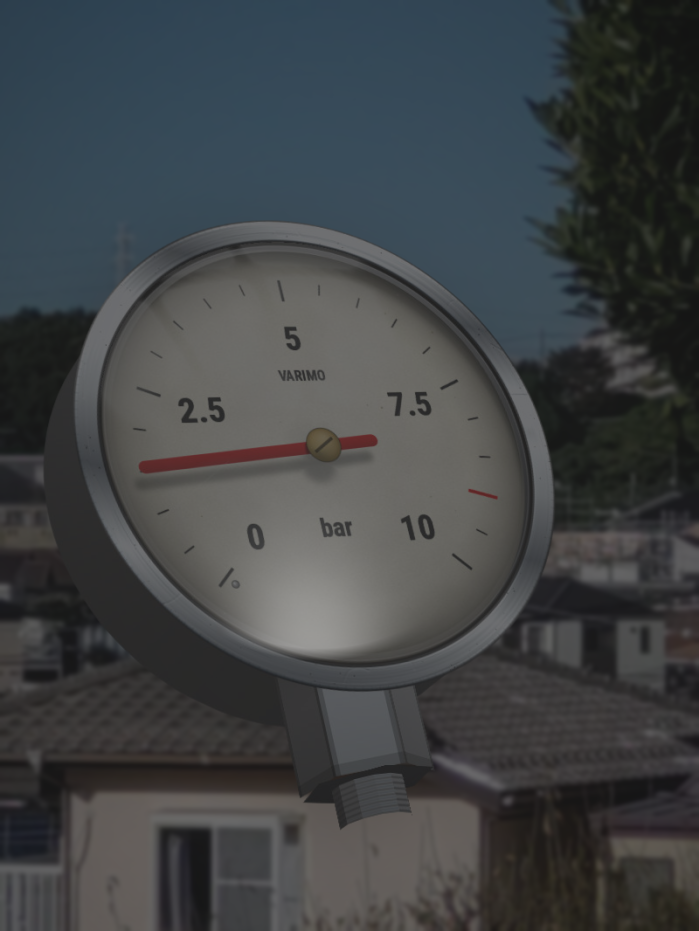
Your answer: 1.5,bar
